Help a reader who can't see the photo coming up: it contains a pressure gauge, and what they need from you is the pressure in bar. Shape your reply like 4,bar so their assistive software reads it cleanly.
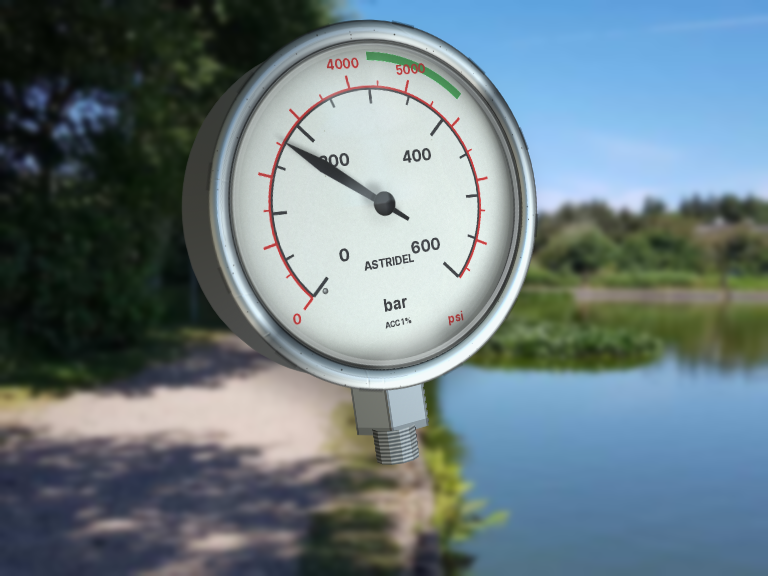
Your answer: 175,bar
